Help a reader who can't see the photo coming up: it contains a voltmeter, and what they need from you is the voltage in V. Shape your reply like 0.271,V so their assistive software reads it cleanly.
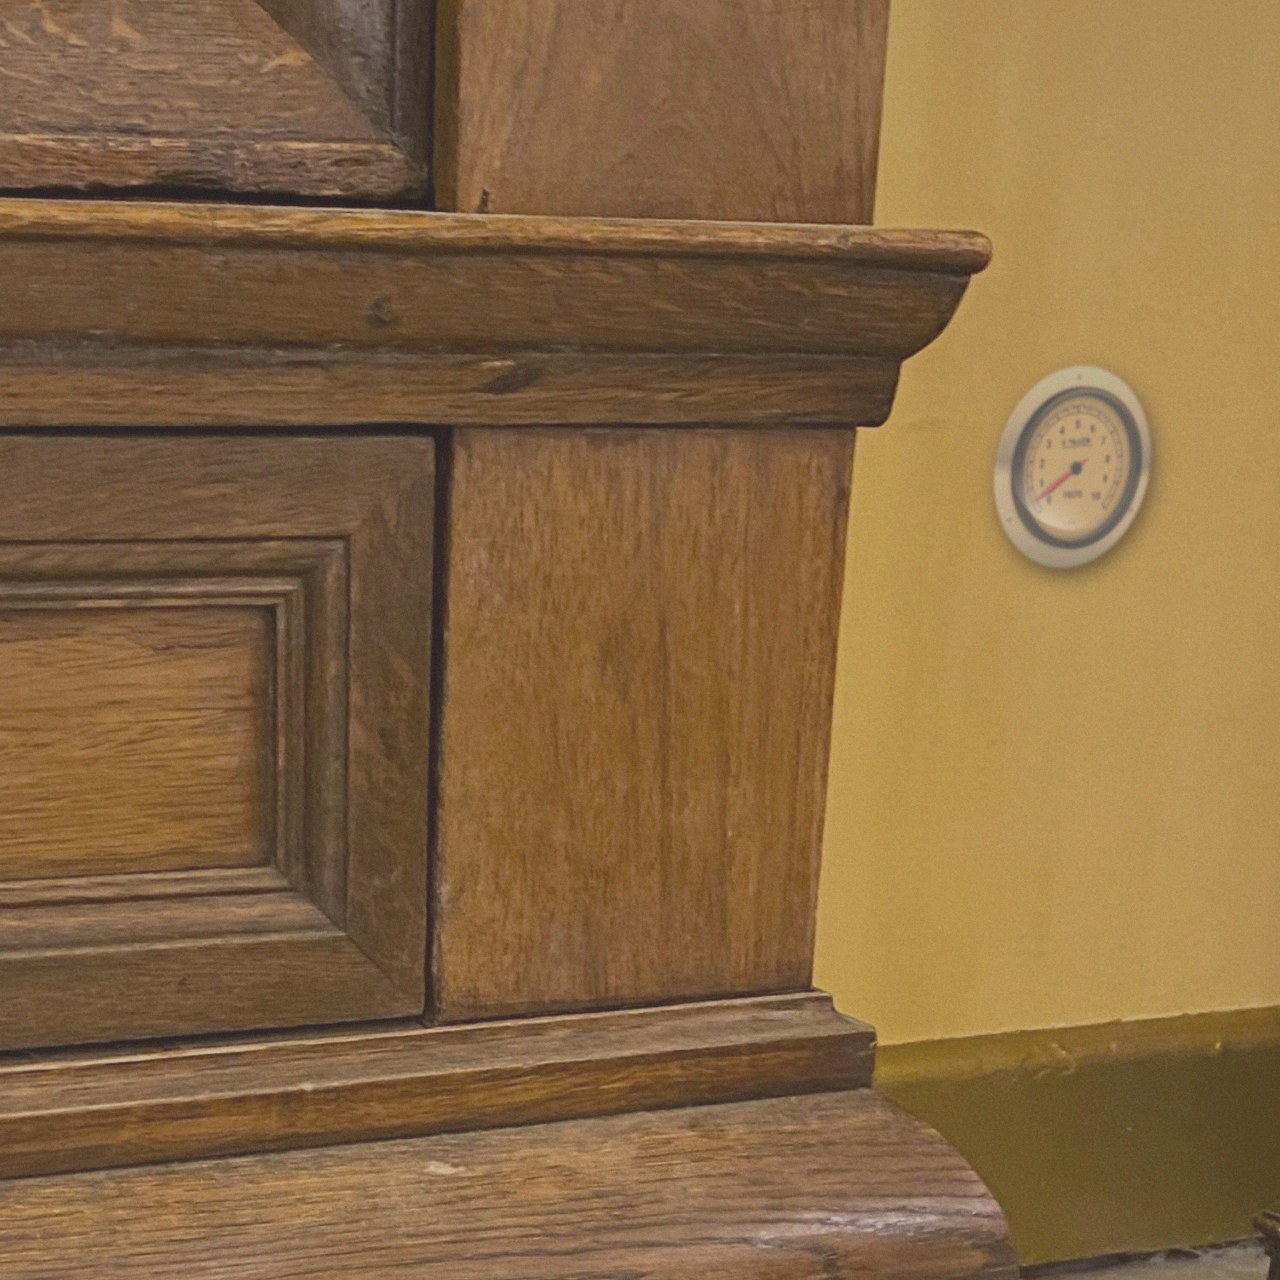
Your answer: 0.5,V
